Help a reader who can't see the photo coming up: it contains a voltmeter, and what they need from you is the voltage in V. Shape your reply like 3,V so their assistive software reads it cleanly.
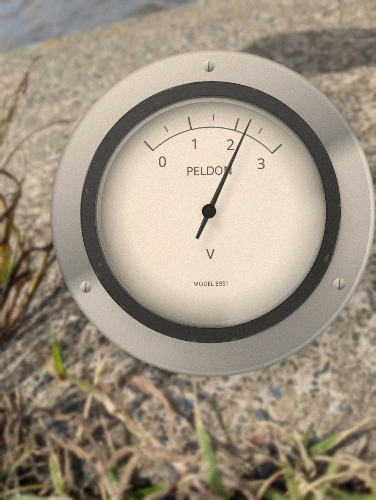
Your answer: 2.25,V
